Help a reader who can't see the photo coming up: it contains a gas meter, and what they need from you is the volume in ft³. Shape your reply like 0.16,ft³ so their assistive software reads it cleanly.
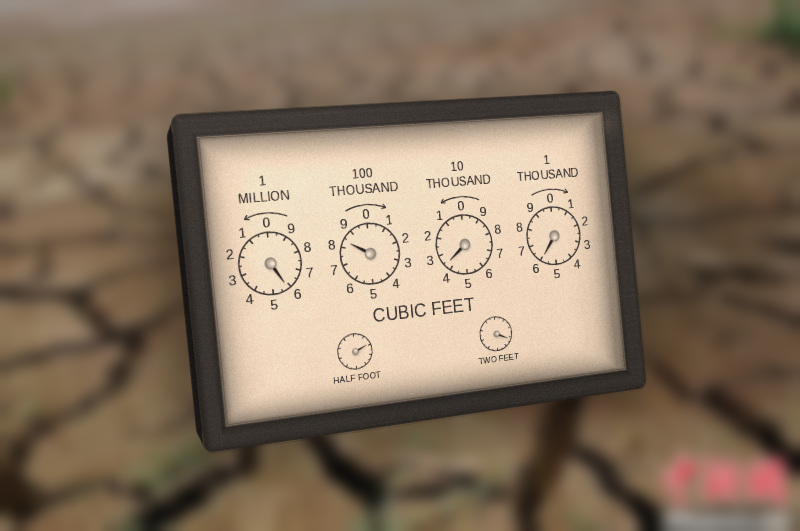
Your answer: 583600,ft³
